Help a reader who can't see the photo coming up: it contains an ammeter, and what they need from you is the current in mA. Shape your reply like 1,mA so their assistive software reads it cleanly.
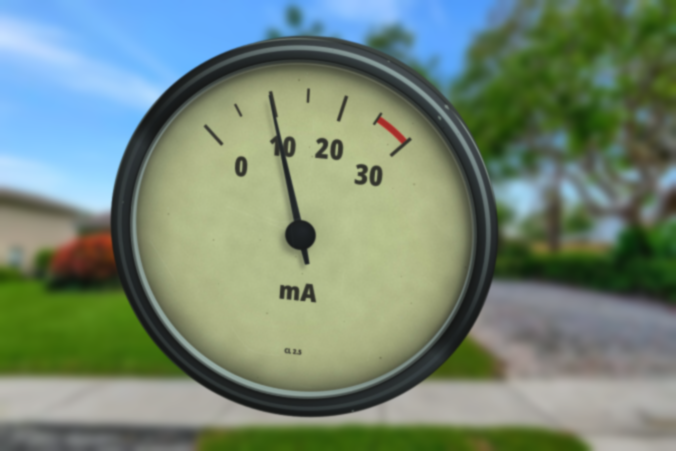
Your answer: 10,mA
